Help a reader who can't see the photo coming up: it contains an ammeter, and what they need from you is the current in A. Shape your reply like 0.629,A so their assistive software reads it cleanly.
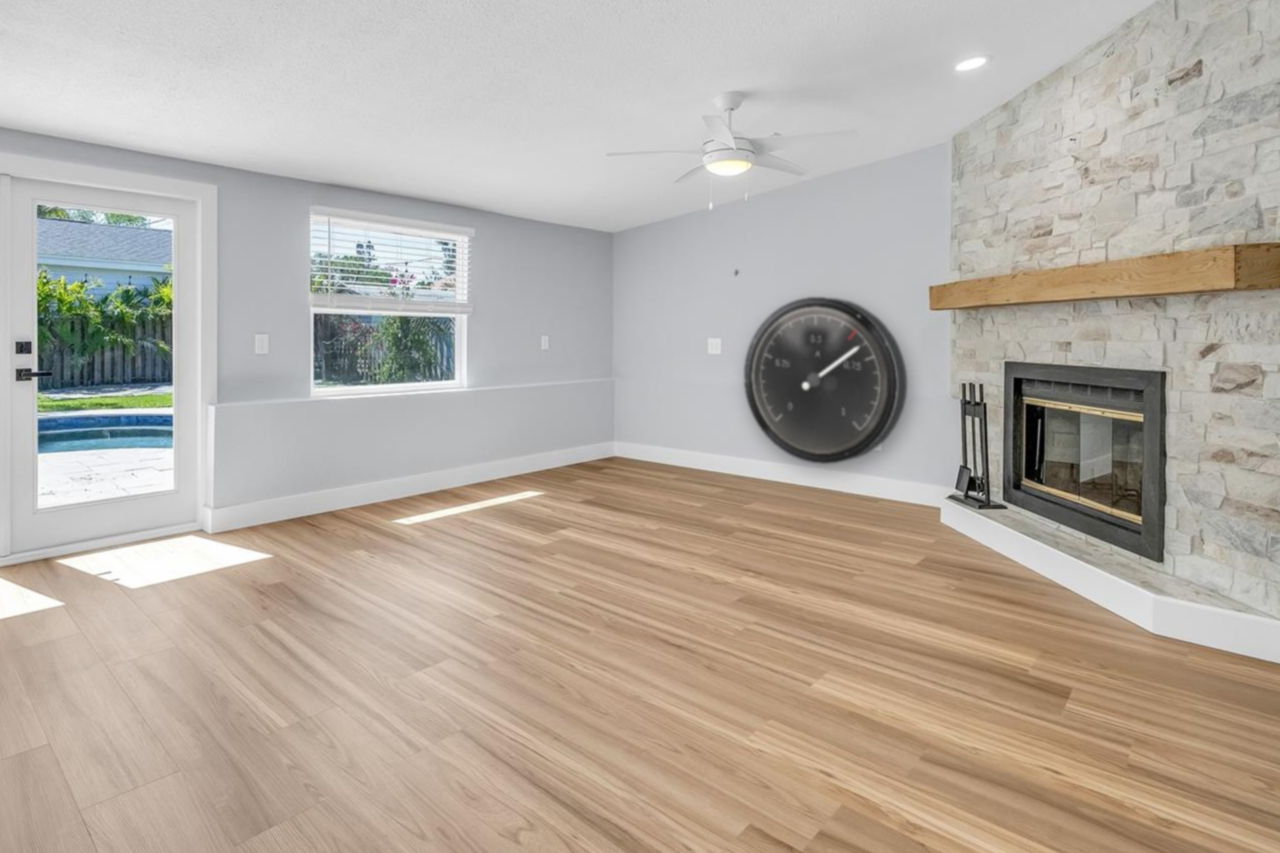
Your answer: 0.7,A
